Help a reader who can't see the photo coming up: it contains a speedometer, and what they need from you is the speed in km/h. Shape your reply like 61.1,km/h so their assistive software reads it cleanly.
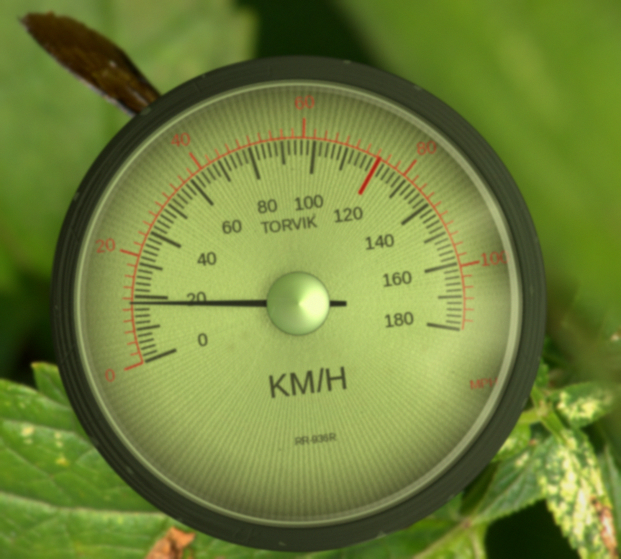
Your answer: 18,km/h
